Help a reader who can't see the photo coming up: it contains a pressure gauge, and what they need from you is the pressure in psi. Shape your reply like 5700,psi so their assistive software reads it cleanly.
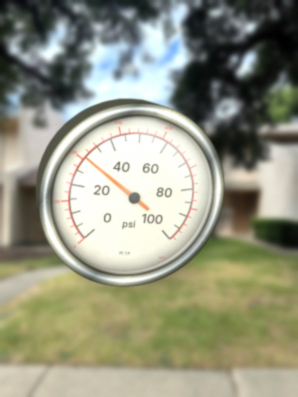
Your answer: 30,psi
